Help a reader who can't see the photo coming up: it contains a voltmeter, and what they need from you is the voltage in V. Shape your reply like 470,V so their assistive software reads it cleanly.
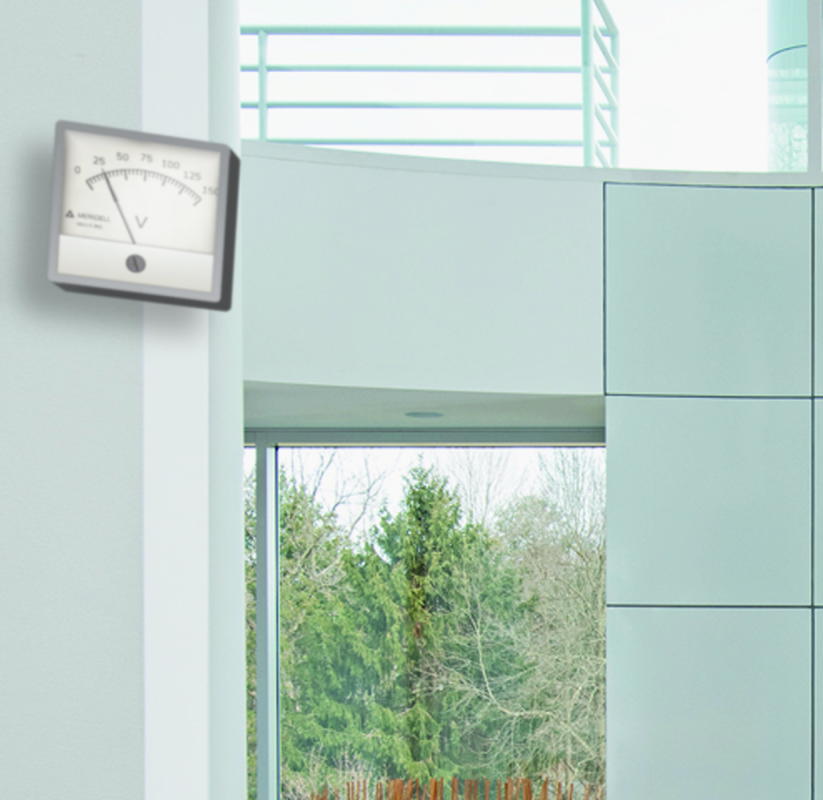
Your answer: 25,V
